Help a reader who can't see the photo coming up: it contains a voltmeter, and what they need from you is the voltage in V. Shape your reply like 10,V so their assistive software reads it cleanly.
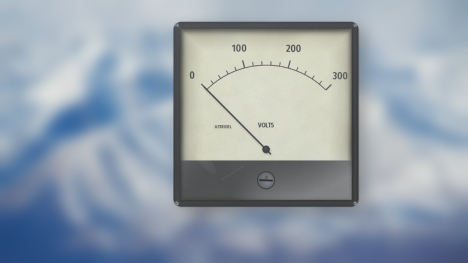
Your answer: 0,V
